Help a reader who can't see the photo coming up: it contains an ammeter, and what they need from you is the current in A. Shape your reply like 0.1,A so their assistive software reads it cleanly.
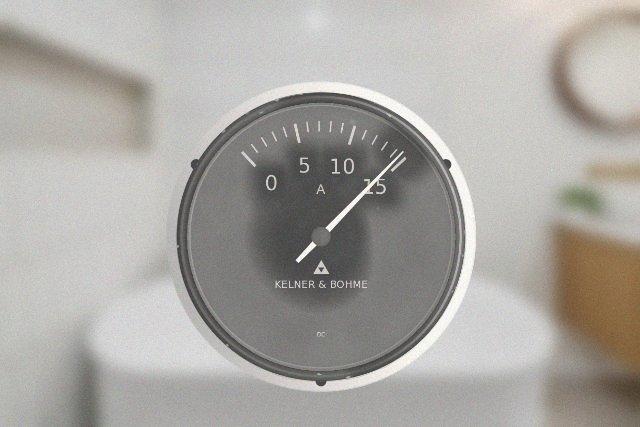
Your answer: 14.5,A
